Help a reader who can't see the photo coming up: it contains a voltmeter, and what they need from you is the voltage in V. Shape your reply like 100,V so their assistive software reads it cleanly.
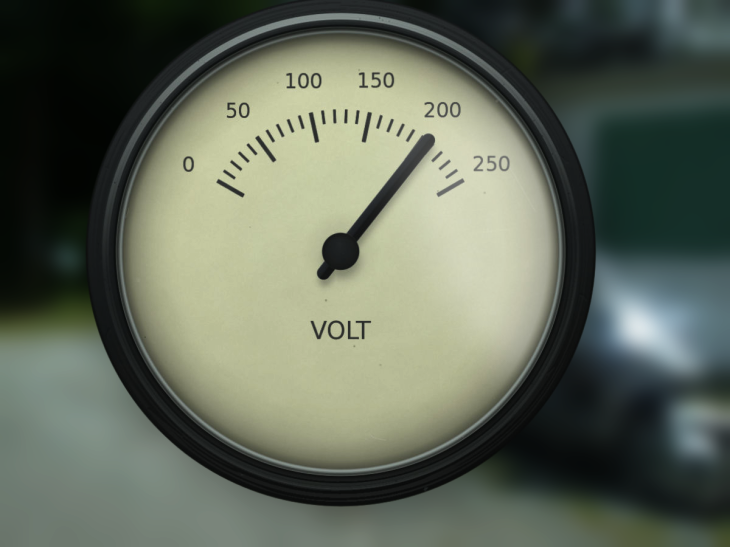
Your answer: 205,V
